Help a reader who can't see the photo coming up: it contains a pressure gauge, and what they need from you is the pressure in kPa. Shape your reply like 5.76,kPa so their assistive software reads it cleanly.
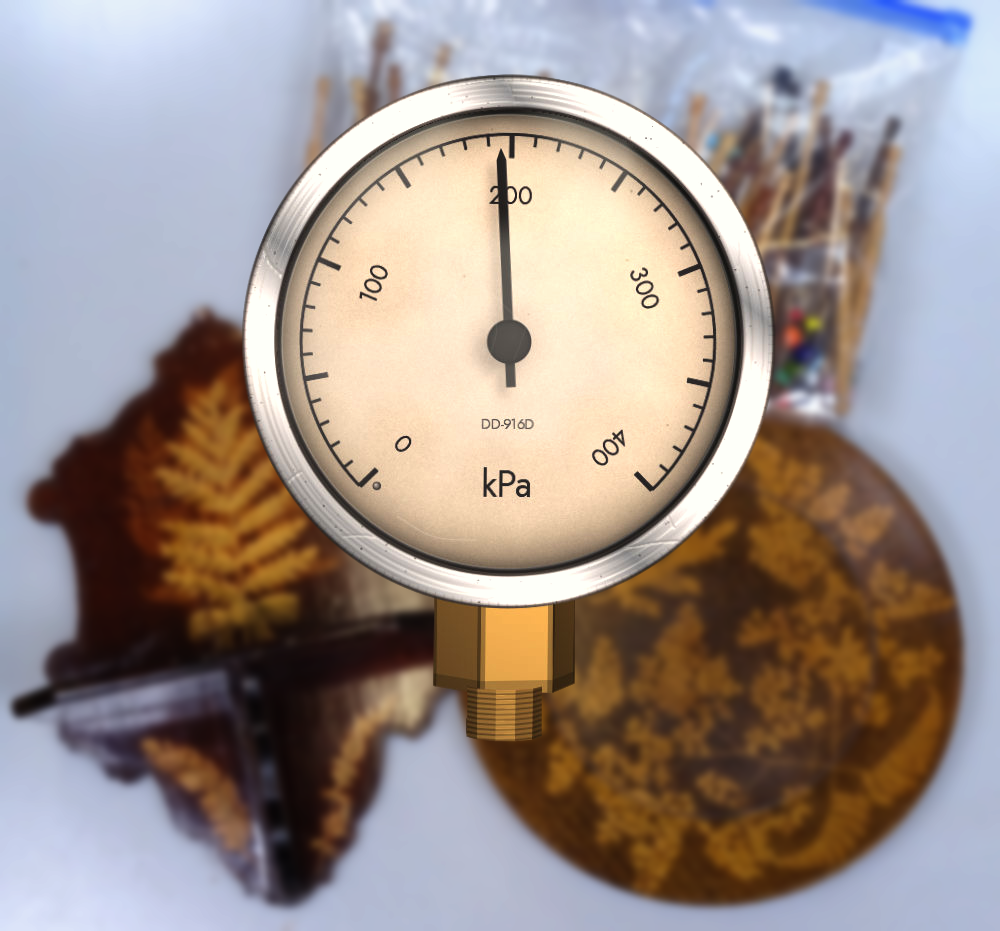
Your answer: 195,kPa
